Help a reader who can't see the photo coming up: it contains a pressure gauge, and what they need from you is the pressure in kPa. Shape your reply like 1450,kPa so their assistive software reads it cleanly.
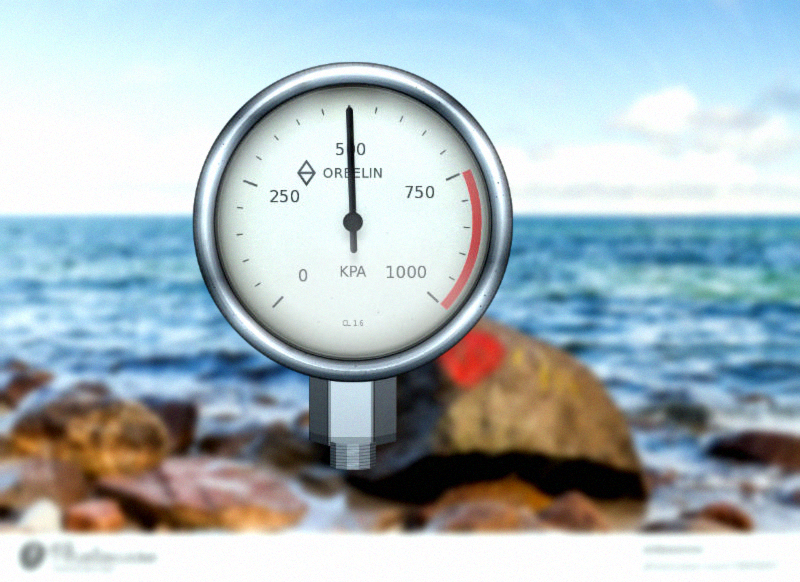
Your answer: 500,kPa
